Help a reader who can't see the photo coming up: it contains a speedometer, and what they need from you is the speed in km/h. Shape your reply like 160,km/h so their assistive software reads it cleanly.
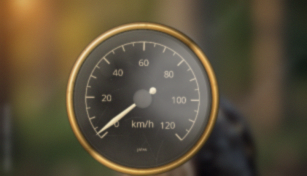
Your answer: 2.5,km/h
